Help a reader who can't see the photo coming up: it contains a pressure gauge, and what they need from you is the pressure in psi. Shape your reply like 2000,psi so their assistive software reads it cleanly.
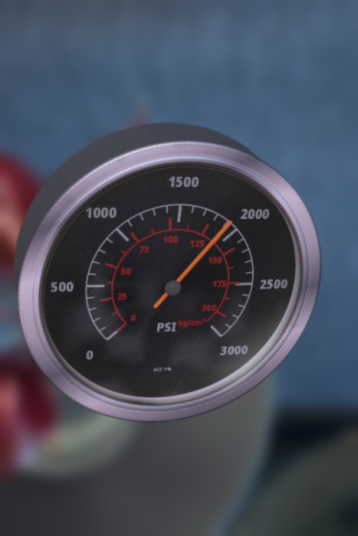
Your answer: 1900,psi
